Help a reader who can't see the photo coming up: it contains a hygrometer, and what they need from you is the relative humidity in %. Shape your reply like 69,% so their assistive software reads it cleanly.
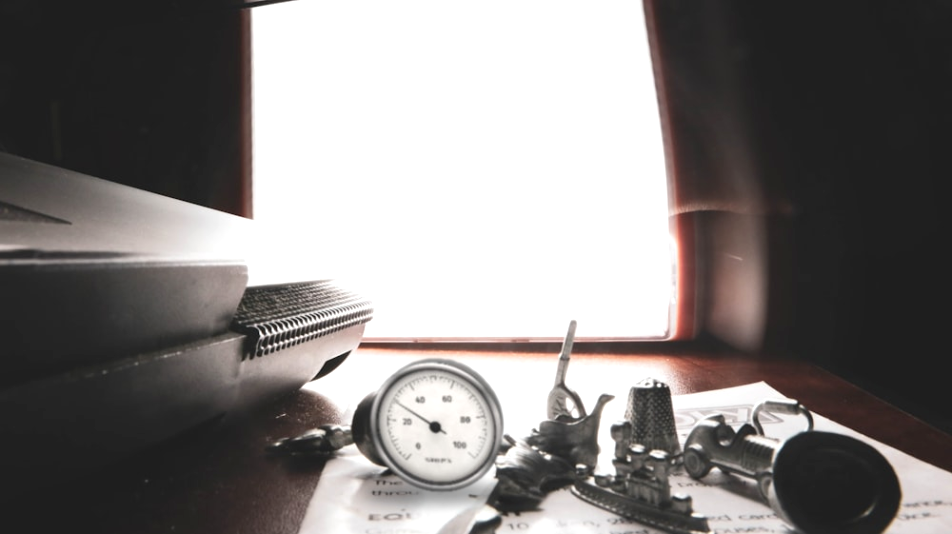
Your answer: 30,%
